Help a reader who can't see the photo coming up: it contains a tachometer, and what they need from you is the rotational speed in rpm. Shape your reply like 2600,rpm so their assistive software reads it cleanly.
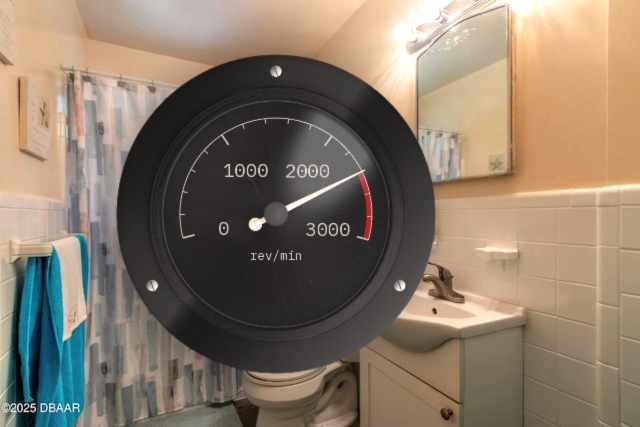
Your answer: 2400,rpm
